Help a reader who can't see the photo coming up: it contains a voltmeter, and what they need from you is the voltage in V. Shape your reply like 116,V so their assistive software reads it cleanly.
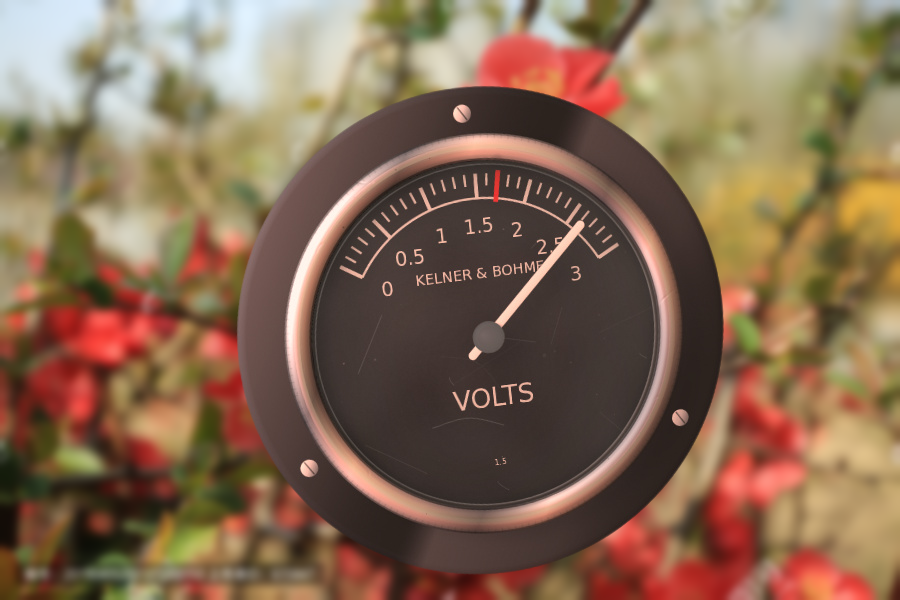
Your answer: 2.6,V
